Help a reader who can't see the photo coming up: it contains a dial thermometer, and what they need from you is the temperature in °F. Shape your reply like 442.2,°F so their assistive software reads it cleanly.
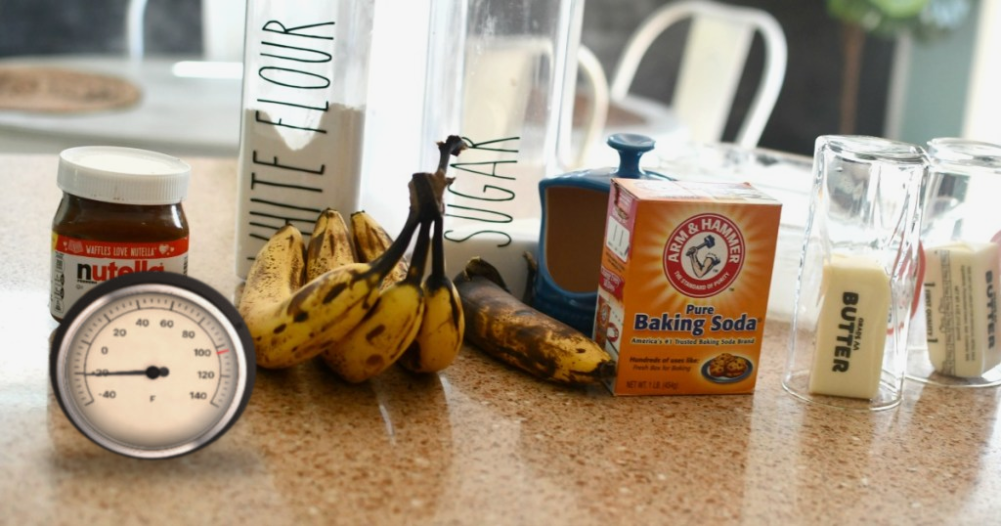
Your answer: -20,°F
